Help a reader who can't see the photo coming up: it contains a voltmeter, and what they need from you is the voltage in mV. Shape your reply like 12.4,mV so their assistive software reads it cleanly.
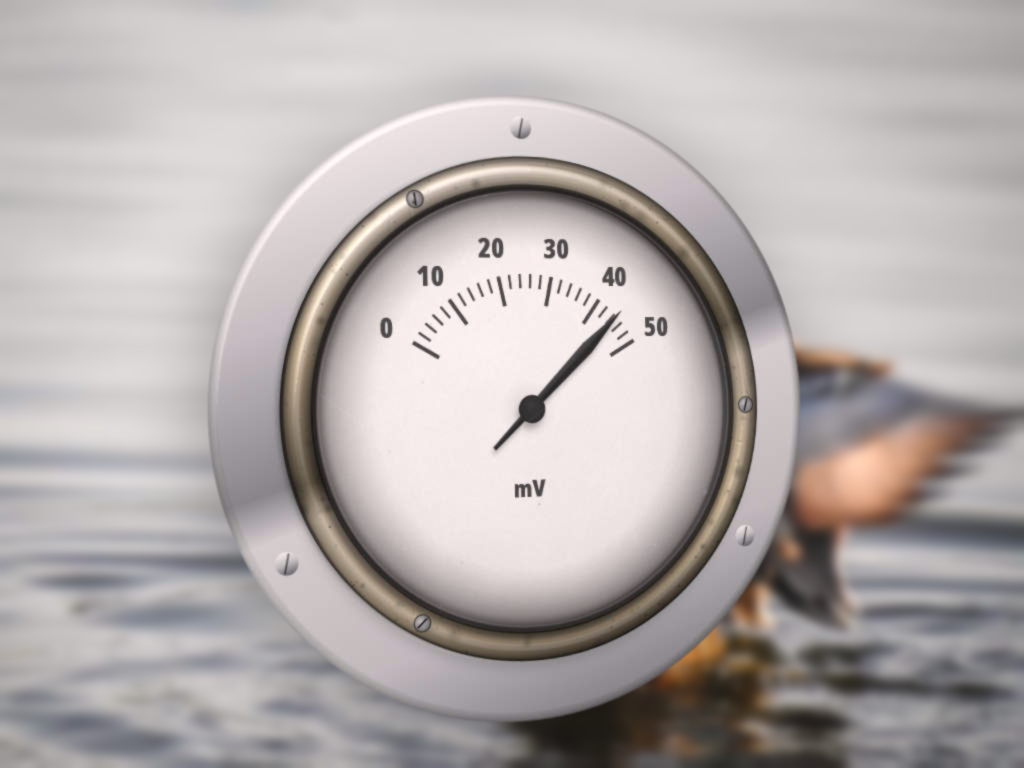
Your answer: 44,mV
